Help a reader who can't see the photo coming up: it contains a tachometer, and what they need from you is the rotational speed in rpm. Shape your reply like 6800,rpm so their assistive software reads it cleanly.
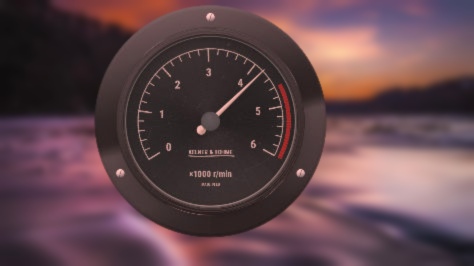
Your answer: 4200,rpm
